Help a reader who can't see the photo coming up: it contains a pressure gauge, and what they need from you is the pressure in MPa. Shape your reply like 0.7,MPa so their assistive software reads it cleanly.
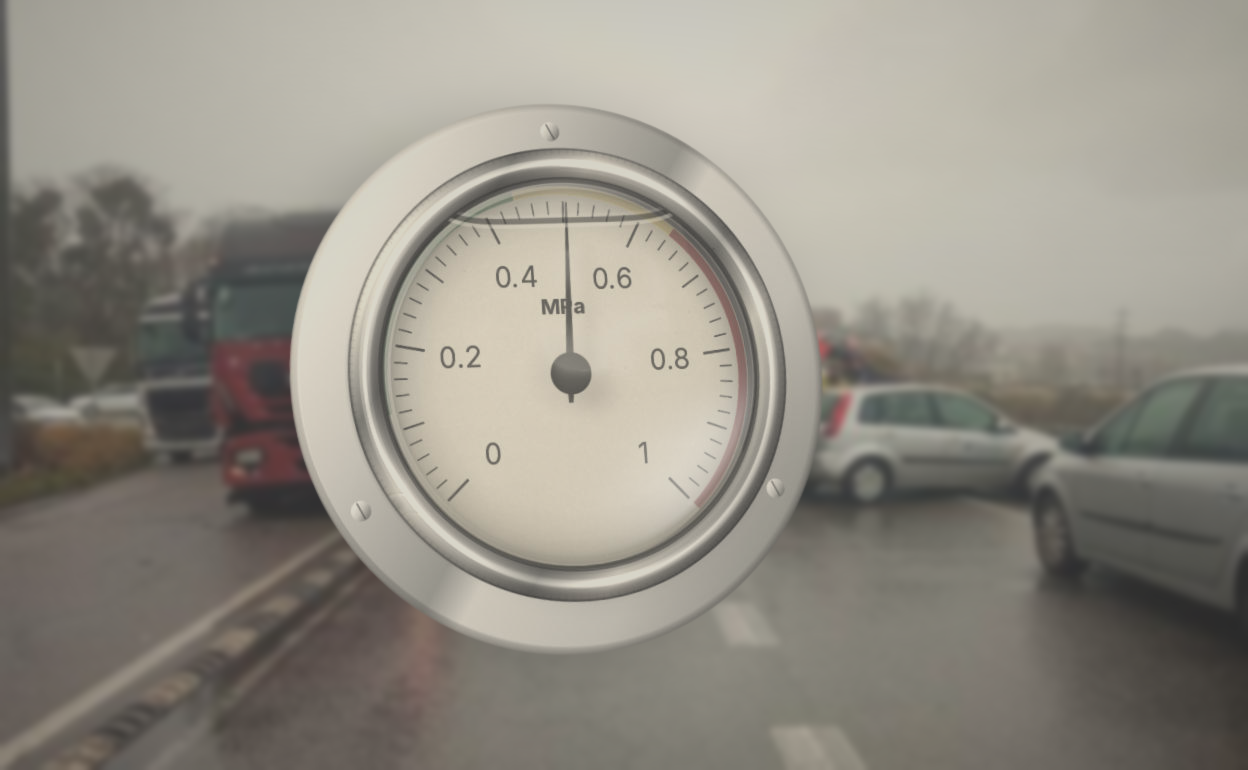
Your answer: 0.5,MPa
